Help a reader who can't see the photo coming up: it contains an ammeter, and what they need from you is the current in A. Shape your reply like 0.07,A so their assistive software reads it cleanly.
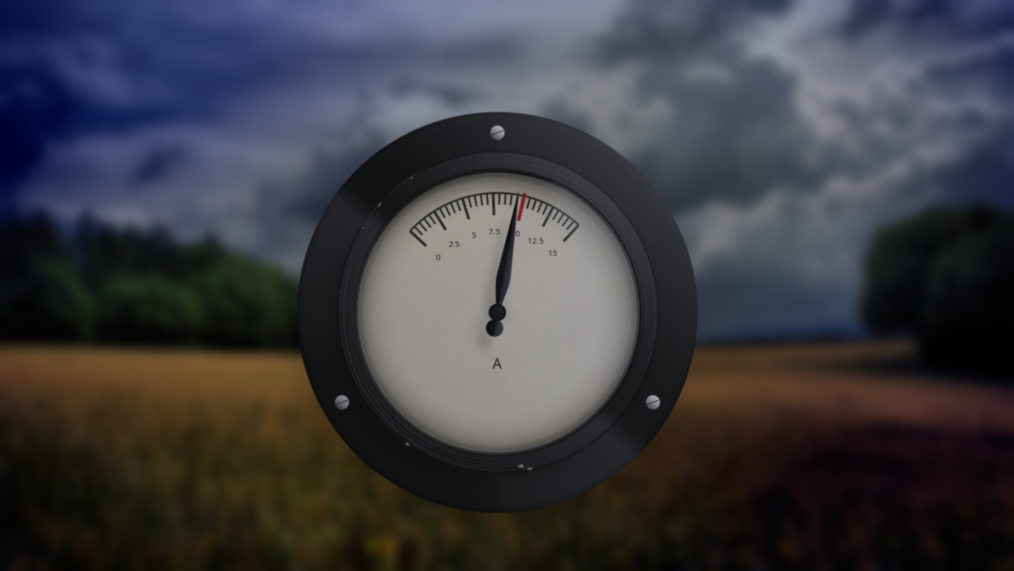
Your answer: 9.5,A
